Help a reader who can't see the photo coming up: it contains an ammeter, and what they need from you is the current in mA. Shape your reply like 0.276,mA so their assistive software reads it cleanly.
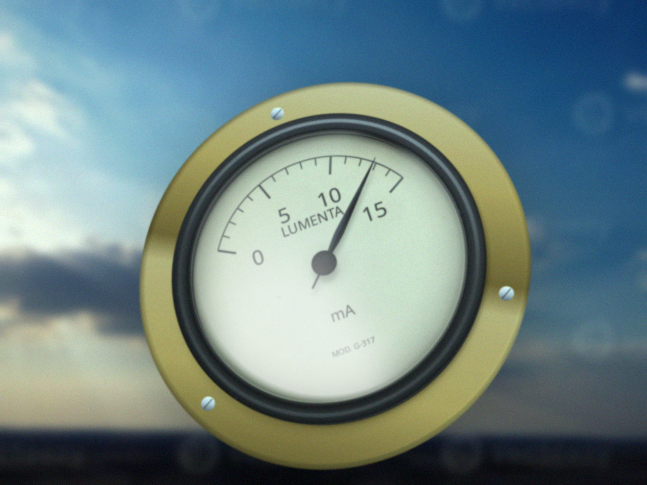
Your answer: 13,mA
